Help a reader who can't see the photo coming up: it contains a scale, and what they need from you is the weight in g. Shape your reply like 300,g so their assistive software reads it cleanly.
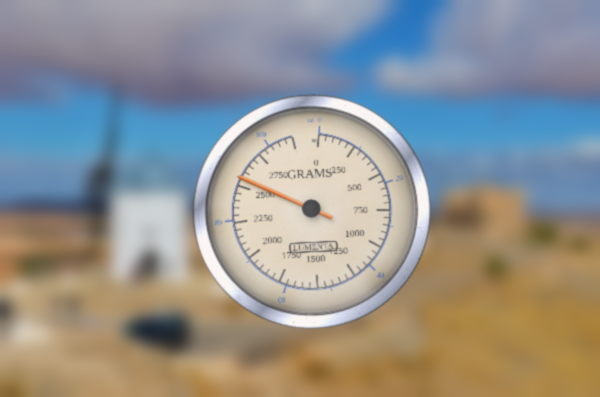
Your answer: 2550,g
